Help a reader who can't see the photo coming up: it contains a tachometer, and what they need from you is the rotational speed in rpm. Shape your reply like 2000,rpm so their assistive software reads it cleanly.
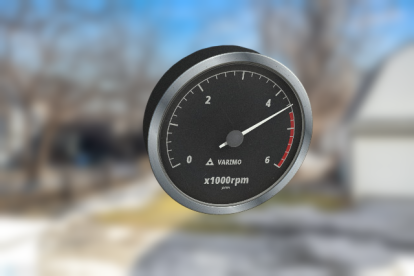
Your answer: 4400,rpm
